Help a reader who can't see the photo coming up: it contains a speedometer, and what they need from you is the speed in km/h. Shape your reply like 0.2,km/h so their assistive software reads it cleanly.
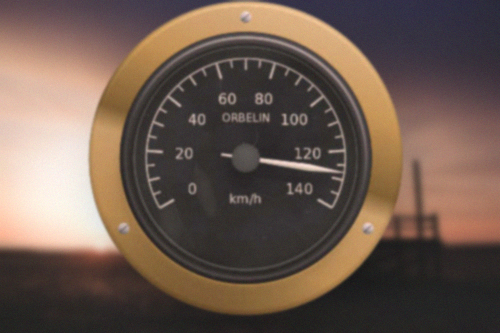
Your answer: 127.5,km/h
